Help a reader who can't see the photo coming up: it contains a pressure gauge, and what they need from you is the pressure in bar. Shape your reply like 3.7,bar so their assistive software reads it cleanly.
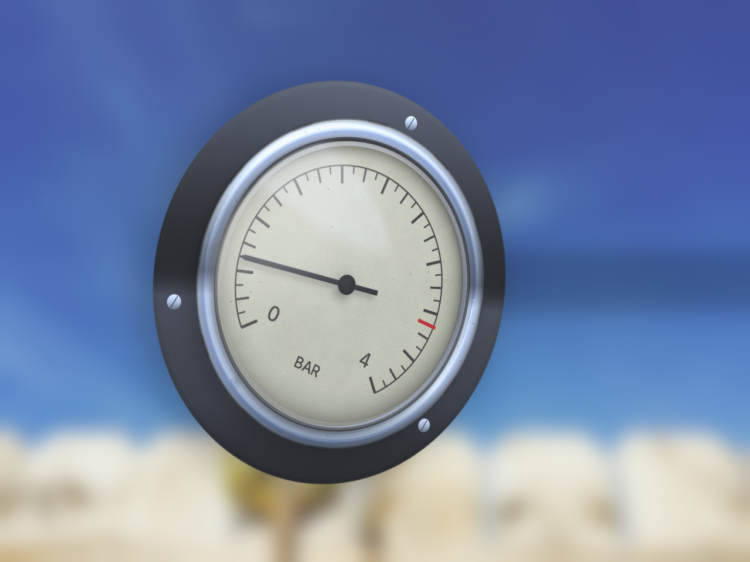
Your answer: 0.5,bar
